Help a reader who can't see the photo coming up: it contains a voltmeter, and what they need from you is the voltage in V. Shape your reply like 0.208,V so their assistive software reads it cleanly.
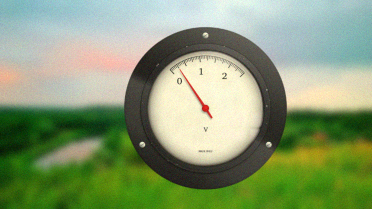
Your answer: 0.25,V
